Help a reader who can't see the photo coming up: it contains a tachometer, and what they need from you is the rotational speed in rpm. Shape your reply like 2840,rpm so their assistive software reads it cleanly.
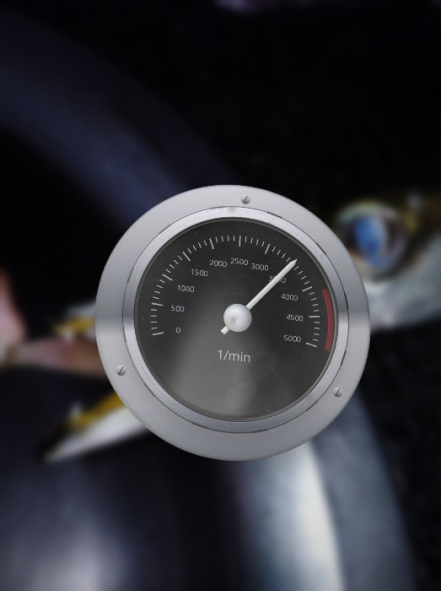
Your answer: 3500,rpm
